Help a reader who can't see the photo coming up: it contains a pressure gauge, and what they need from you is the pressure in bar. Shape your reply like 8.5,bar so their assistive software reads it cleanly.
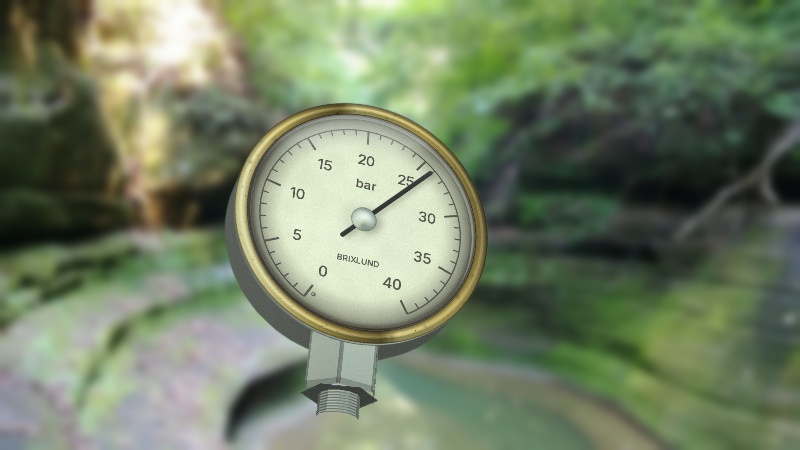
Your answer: 26,bar
